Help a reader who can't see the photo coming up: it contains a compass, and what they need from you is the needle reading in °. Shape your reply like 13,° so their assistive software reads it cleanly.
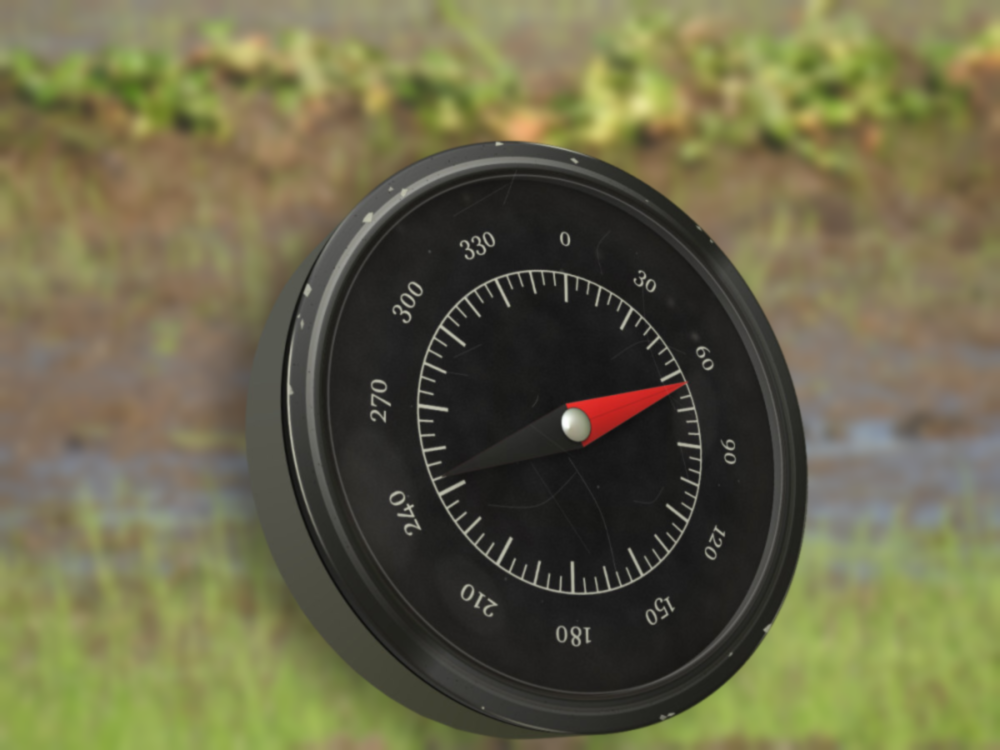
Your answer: 65,°
